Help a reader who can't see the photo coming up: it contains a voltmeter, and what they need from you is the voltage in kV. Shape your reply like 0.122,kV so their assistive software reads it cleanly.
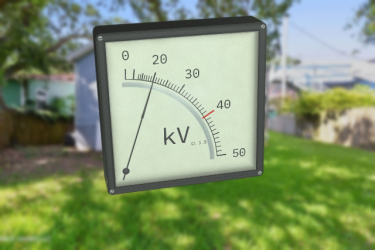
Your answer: 20,kV
